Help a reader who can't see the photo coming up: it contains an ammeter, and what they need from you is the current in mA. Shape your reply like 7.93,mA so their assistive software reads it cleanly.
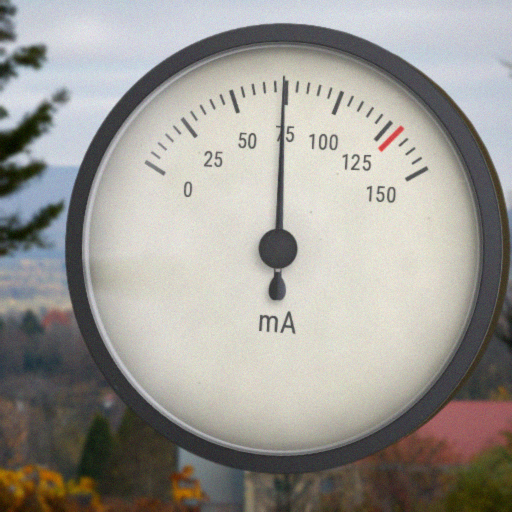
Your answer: 75,mA
